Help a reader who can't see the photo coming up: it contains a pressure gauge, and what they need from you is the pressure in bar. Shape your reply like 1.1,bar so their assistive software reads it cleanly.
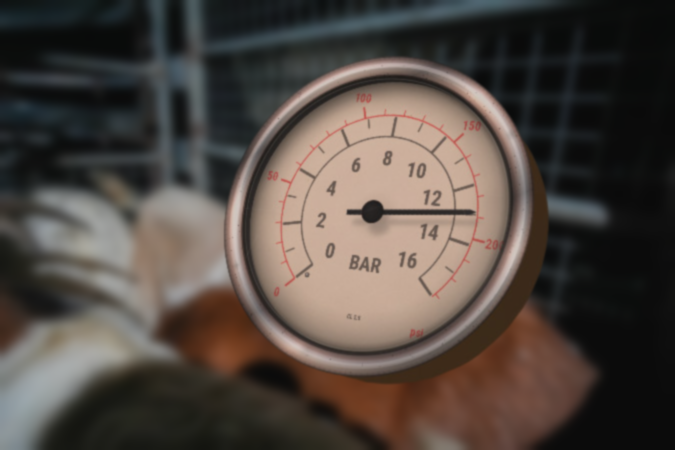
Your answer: 13,bar
